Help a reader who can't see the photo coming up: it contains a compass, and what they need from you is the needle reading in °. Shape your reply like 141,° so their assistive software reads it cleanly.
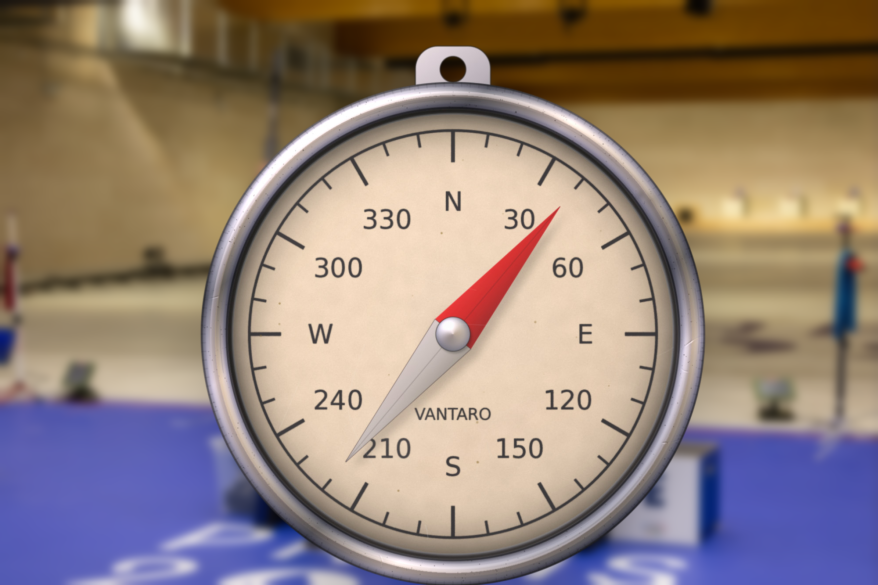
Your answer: 40,°
